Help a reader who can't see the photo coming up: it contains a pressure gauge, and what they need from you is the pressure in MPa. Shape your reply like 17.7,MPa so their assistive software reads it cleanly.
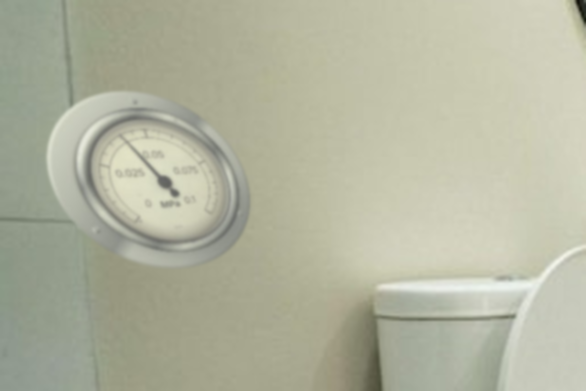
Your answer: 0.04,MPa
